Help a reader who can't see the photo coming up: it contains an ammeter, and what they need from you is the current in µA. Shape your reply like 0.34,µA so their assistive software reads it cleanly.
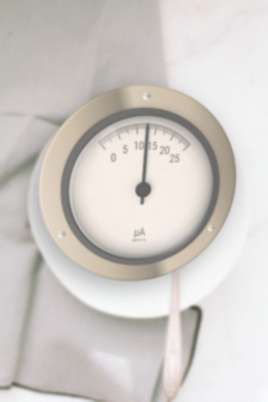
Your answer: 12.5,µA
